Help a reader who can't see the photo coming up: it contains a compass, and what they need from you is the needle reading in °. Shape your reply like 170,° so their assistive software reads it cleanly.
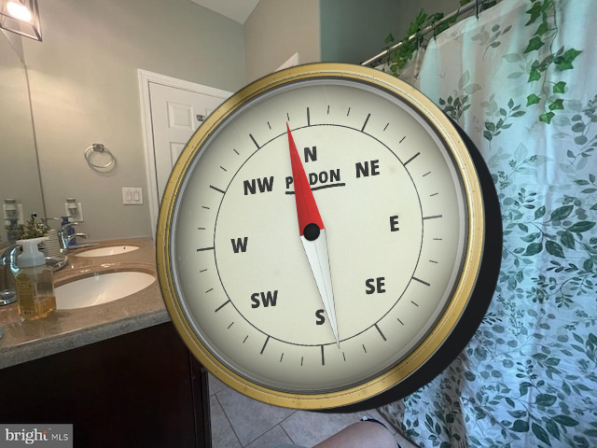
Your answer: 350,°
